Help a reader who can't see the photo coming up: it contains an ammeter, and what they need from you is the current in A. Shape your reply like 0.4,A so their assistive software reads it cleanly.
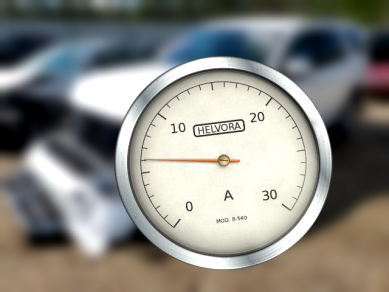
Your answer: 6,A
